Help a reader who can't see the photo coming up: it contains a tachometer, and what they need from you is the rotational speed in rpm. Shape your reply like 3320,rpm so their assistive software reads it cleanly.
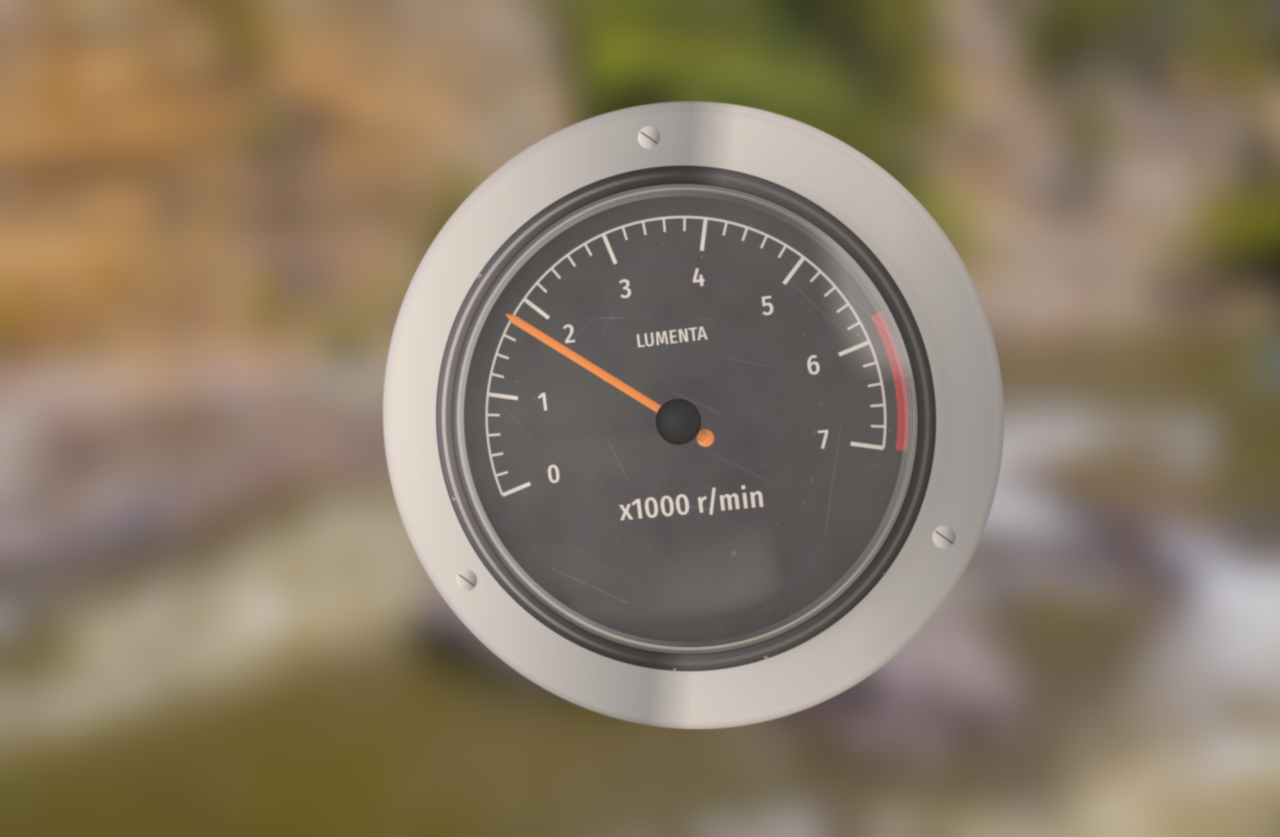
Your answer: 1800,rpm
